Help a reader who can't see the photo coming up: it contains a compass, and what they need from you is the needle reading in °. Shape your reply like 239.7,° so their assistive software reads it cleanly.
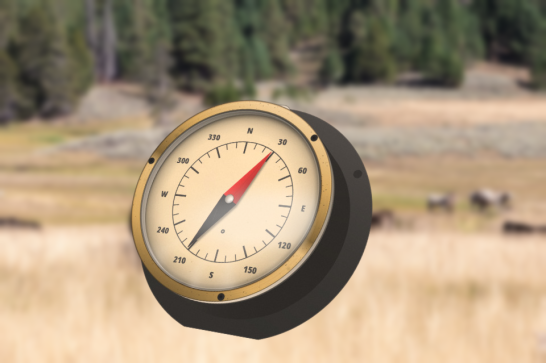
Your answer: 30,°
